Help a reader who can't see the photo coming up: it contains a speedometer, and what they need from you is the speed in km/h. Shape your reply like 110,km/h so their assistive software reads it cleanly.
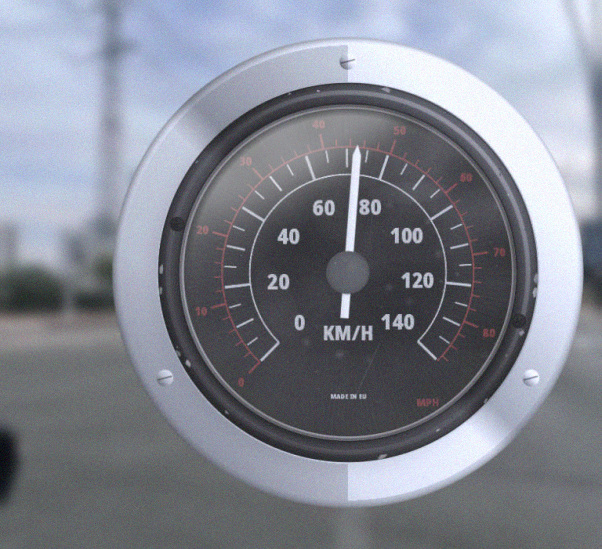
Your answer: 72.5,km/h
